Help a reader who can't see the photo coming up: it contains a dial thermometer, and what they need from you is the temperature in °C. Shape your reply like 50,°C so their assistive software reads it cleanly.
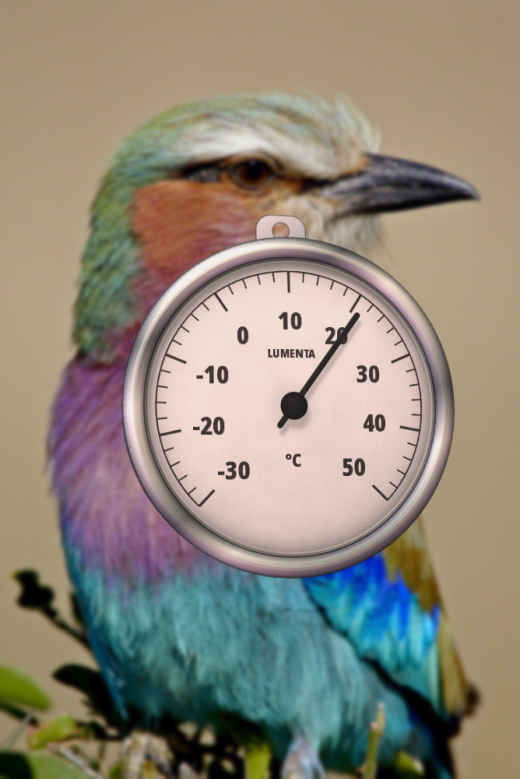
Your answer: 21,°C
